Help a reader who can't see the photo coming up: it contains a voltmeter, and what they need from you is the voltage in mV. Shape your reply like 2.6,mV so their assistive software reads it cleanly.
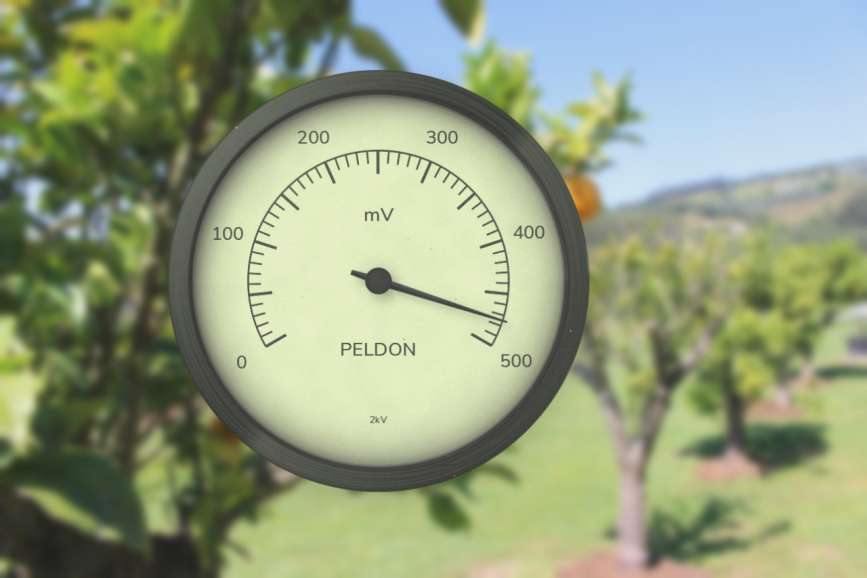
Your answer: 475,mV
